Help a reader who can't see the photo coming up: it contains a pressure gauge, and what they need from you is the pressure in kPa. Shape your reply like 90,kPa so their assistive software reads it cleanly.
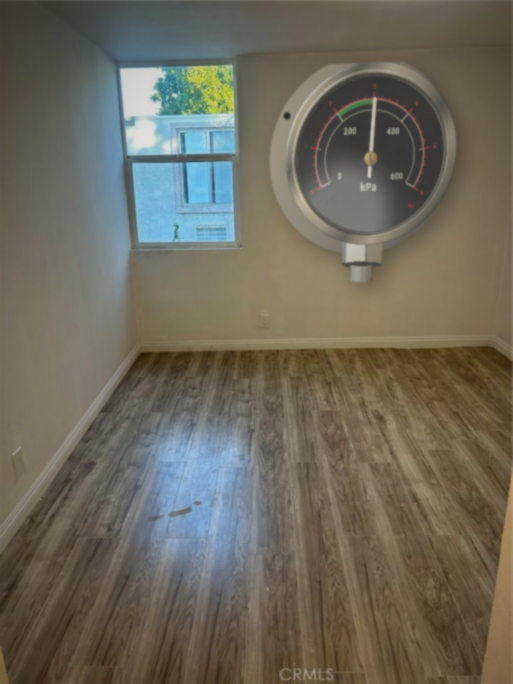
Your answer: 300,kPa
